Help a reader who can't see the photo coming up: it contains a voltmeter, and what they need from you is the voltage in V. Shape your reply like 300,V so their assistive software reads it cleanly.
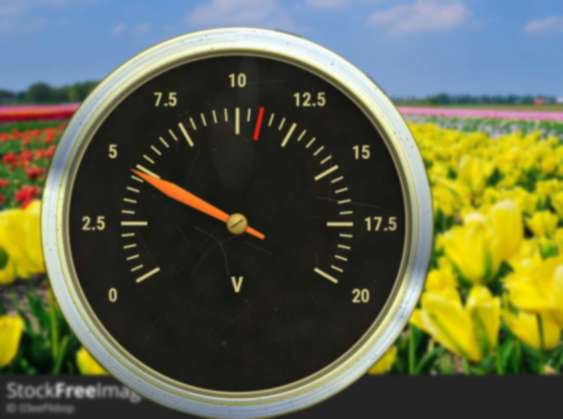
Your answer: 4.75,V
